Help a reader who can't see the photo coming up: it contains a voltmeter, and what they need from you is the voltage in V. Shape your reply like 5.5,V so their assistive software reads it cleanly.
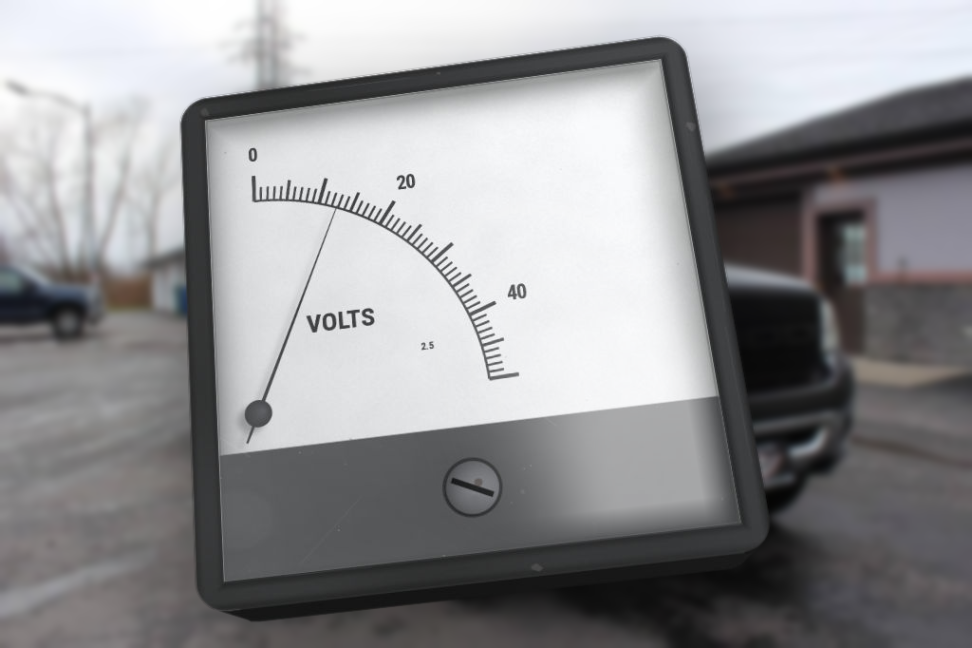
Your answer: 13,V
